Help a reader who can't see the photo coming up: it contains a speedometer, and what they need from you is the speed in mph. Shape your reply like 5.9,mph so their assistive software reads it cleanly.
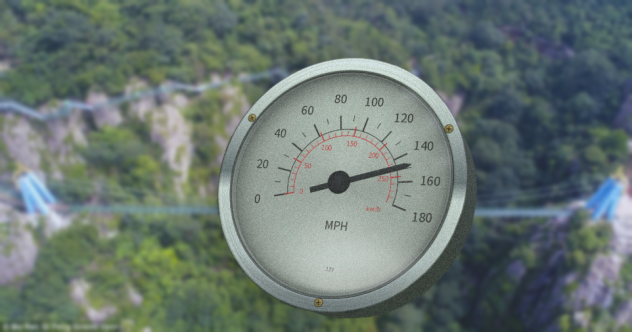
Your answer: 150,mph
